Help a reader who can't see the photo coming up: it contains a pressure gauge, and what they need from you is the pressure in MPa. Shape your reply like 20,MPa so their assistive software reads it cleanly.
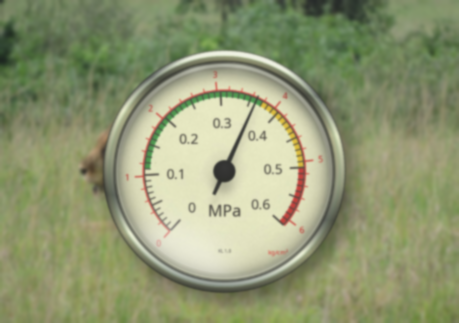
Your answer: 0.36,MPa
